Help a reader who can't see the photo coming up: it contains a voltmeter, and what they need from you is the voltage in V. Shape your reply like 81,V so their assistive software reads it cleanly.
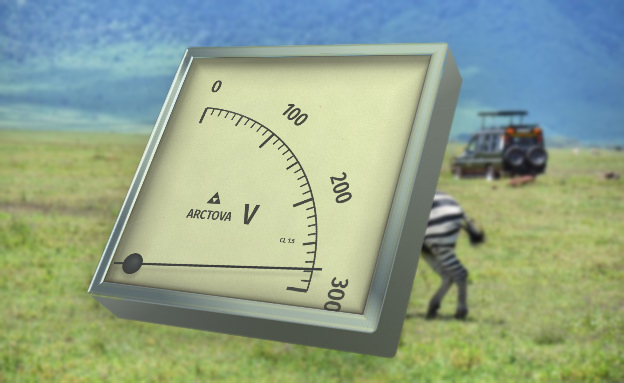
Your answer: 280,V
